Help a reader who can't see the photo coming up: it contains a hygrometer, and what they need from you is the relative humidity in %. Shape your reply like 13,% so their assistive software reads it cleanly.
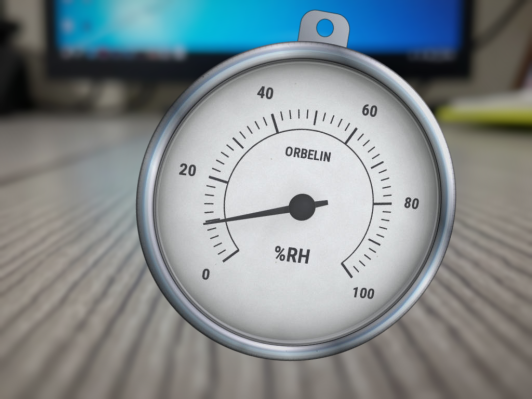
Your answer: 10,%
